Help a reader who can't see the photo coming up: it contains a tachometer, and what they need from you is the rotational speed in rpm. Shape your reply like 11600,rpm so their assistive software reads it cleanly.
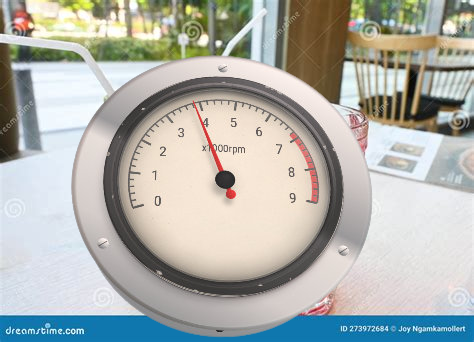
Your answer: 3800,rpm
